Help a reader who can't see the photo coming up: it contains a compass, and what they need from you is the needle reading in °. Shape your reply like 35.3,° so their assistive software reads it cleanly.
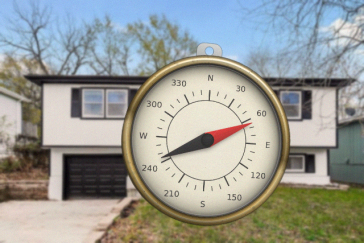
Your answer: 65,°
